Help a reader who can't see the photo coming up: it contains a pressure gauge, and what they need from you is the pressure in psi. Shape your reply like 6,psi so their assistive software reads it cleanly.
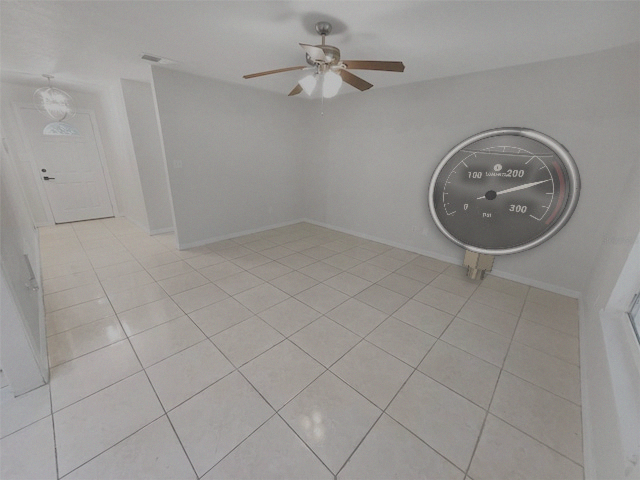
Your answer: 240,psi
